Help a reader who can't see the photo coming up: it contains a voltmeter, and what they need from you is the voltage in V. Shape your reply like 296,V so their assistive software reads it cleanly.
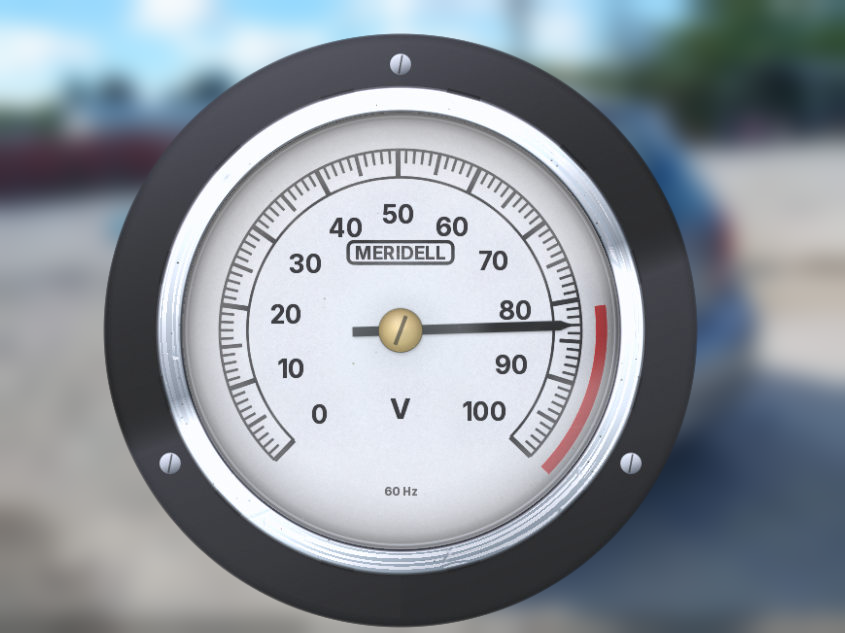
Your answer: 83,V
